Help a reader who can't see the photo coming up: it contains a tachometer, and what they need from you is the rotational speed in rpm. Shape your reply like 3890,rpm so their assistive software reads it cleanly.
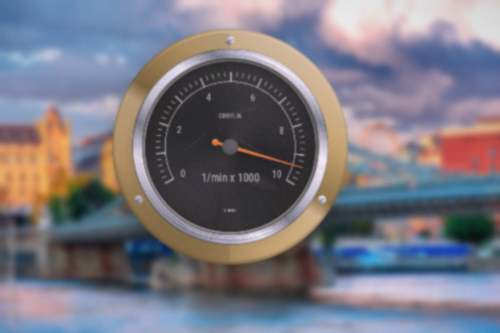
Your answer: 9400,rpm
